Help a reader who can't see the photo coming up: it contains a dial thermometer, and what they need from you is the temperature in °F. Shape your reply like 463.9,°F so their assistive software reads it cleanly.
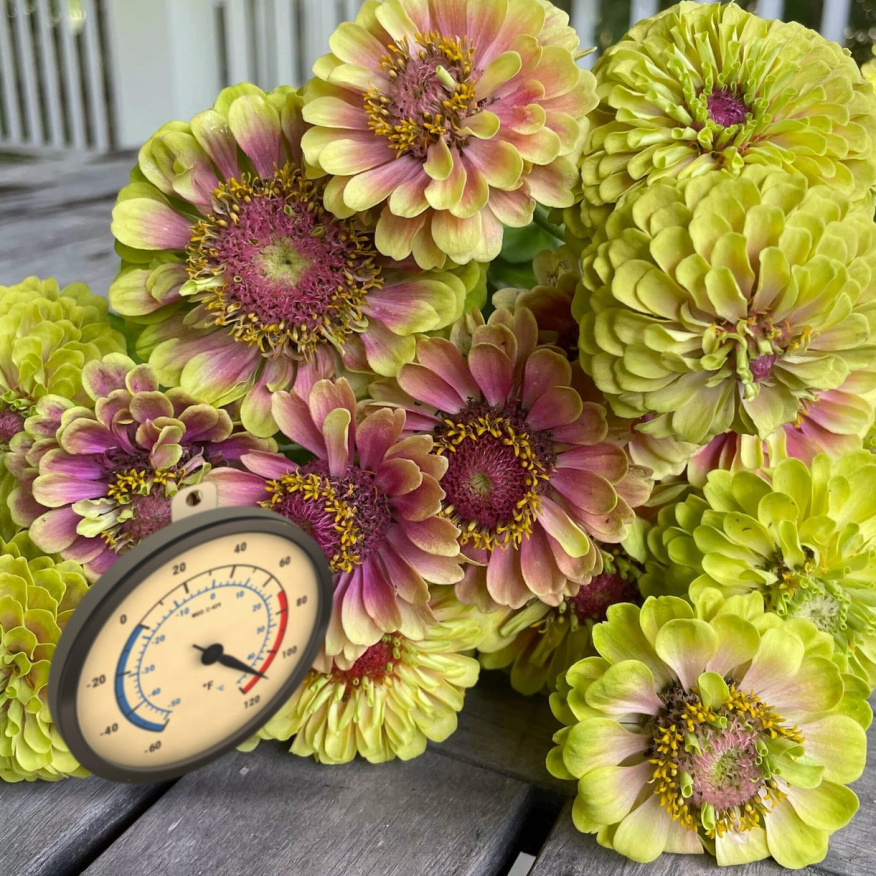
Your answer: 110,°F
